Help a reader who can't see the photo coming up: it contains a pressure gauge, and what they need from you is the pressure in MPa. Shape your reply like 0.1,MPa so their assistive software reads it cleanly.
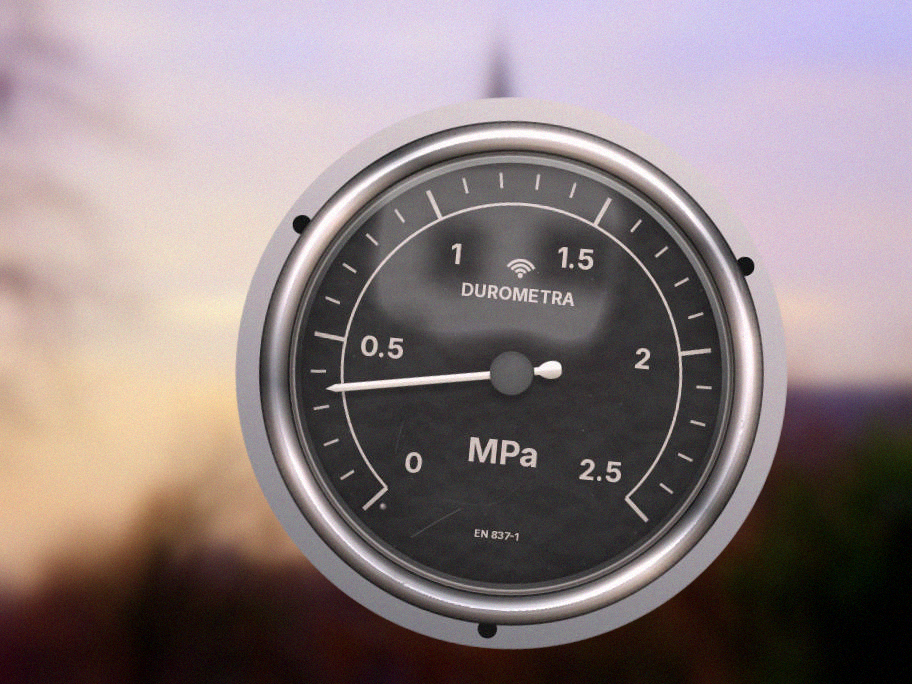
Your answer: 0.35,MPa
